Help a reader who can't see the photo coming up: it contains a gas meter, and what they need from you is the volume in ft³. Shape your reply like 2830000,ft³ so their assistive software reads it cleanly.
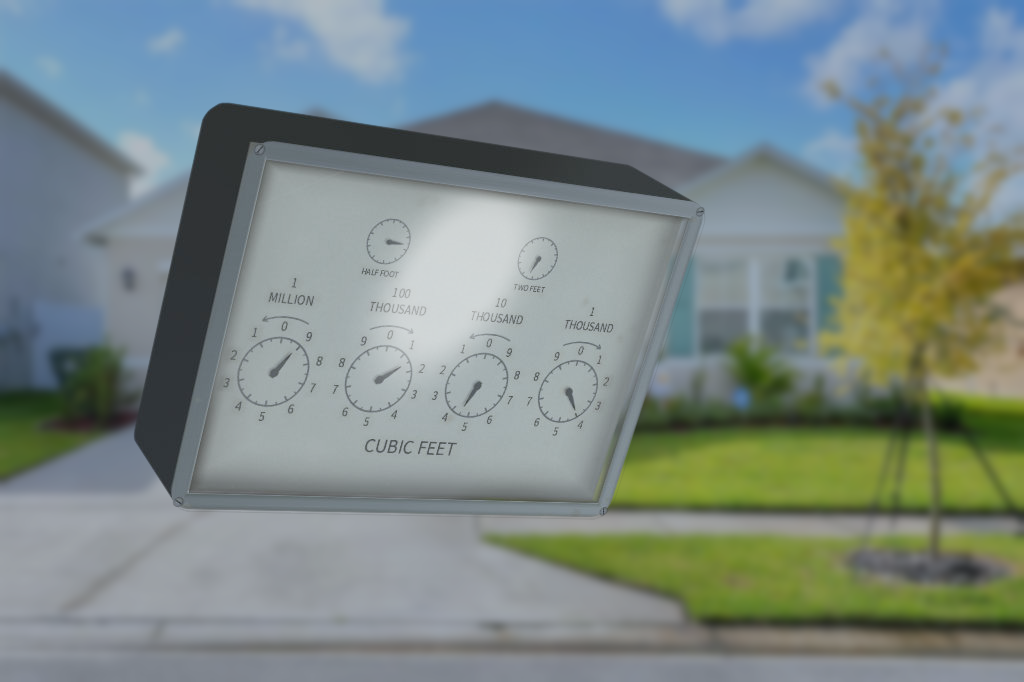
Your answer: 914400,ft³
